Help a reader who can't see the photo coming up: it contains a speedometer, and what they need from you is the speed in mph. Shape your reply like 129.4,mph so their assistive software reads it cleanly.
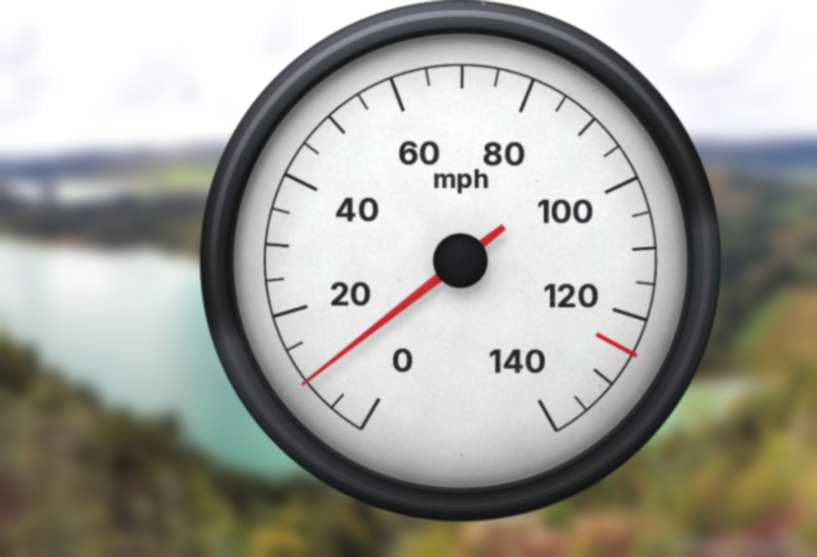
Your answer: 10,mph
